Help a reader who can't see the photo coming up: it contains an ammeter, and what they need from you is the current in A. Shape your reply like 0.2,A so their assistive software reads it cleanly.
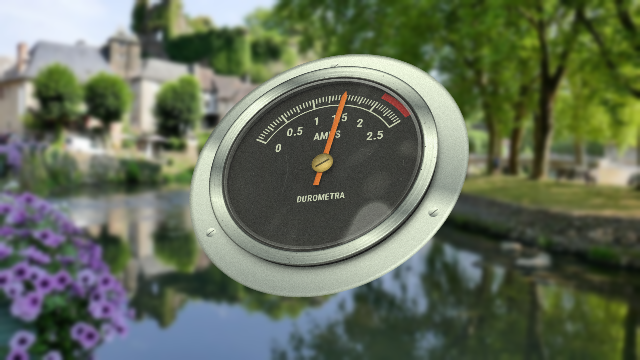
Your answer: 1.5,A
